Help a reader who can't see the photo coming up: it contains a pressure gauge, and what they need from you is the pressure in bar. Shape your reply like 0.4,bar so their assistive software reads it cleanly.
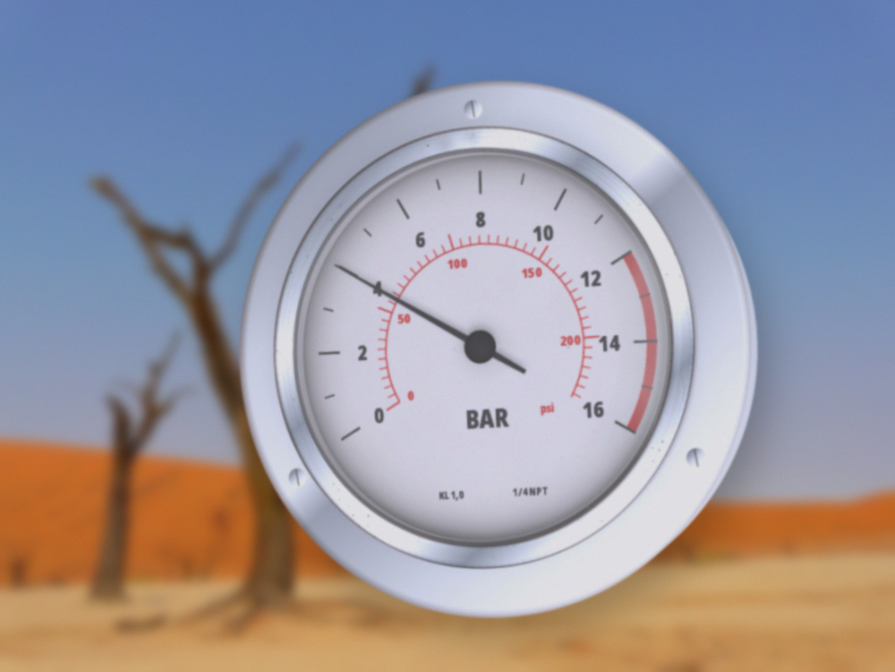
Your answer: 4,bar
